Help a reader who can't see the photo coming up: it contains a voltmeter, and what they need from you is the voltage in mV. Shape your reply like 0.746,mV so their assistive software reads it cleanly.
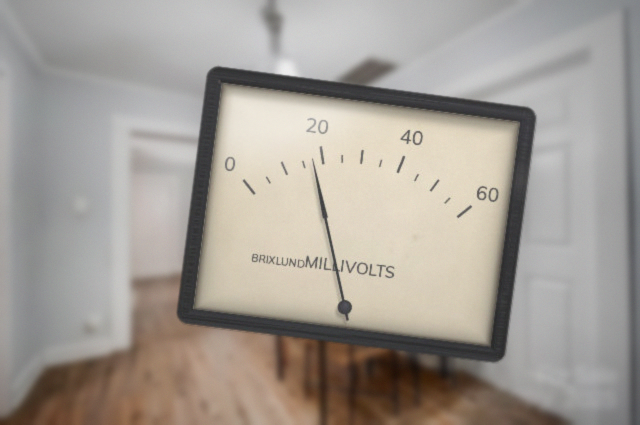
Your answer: 17.5,mV
